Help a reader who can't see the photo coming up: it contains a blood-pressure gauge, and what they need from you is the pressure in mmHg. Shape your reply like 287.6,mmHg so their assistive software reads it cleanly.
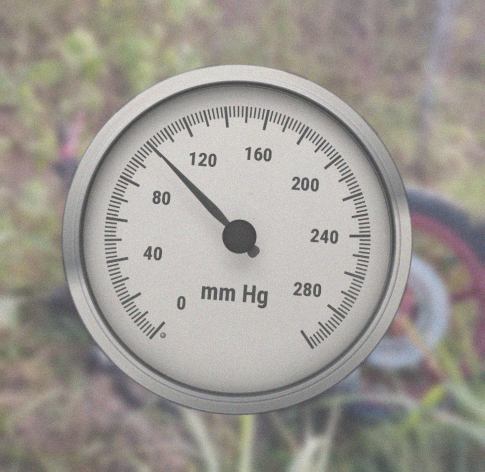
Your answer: 100,mmHg
